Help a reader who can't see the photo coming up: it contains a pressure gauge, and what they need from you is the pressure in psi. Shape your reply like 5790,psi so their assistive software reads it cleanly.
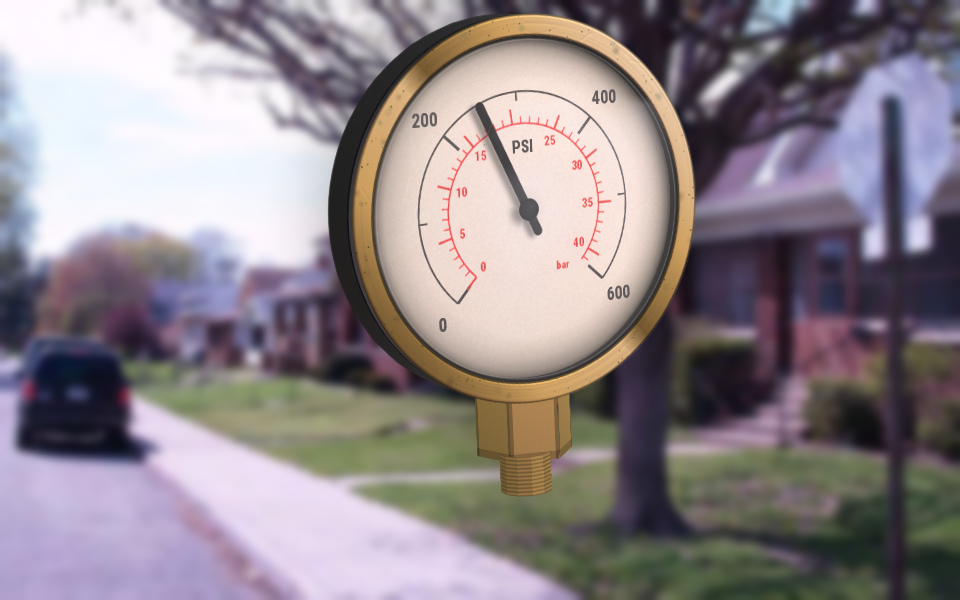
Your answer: 250,psi
